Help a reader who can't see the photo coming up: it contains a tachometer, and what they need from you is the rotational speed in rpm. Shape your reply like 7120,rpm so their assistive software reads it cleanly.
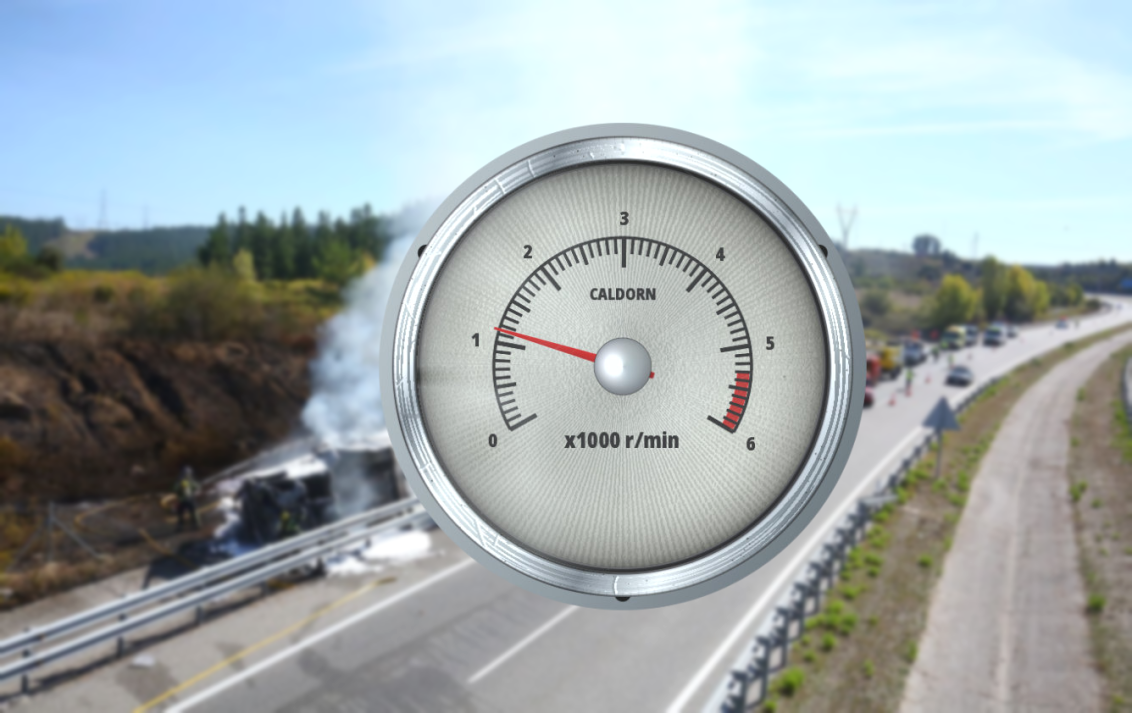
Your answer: 1150,rpm
